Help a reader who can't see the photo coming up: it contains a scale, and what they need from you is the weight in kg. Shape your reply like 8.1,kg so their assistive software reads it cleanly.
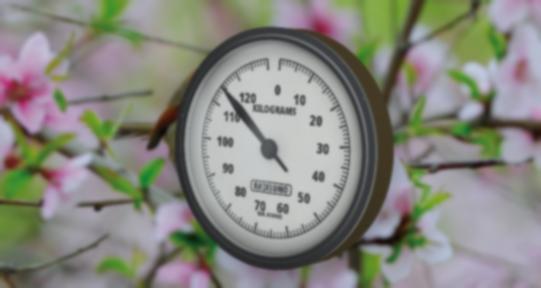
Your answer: 115,kg
